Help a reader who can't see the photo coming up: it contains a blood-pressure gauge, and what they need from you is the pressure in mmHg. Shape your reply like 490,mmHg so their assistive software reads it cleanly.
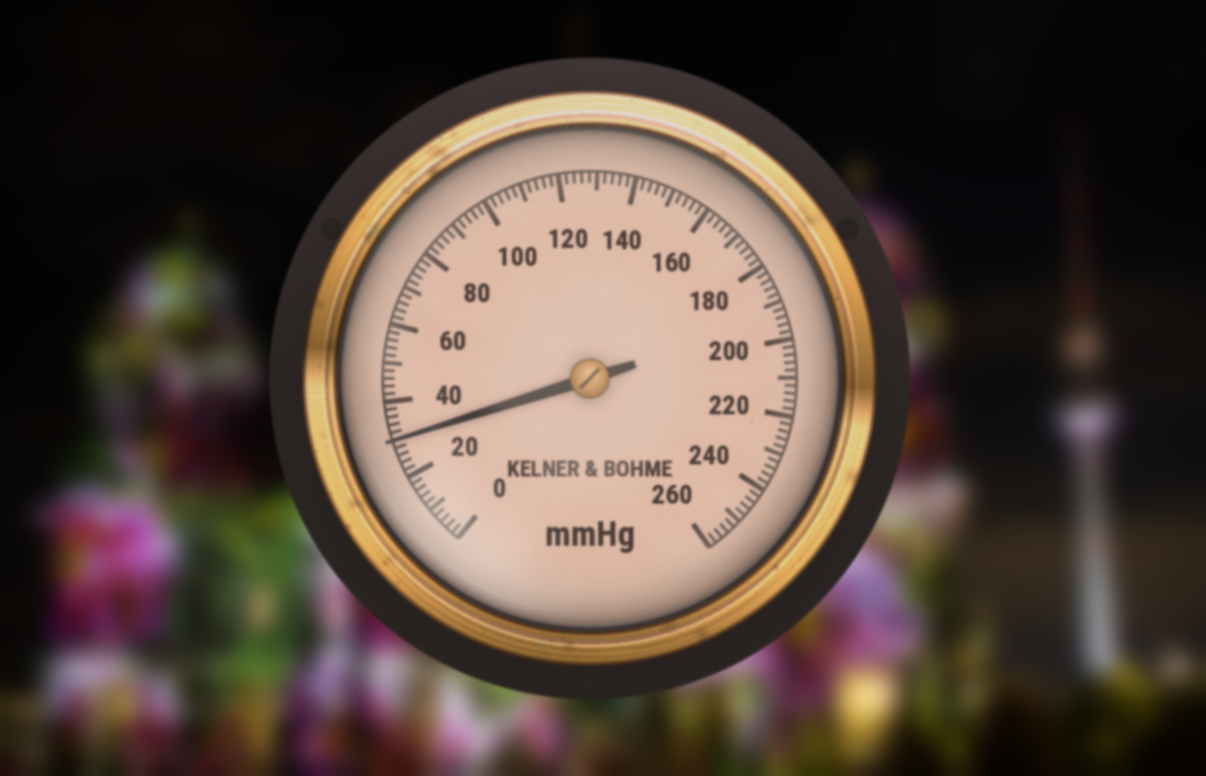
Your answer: 30,mmHg
